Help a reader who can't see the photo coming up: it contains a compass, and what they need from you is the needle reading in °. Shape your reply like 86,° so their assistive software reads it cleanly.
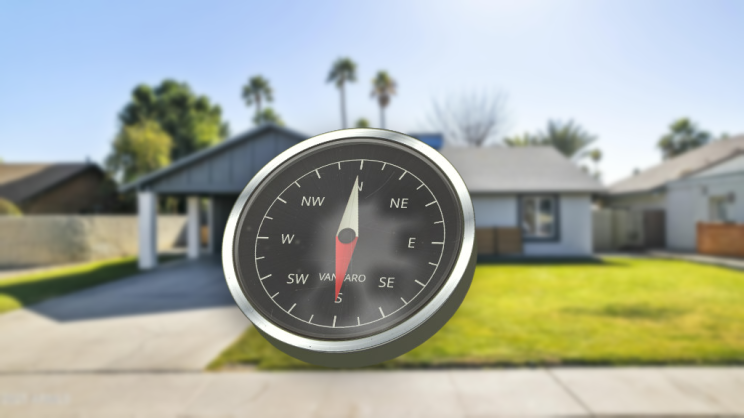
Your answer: 180,°
